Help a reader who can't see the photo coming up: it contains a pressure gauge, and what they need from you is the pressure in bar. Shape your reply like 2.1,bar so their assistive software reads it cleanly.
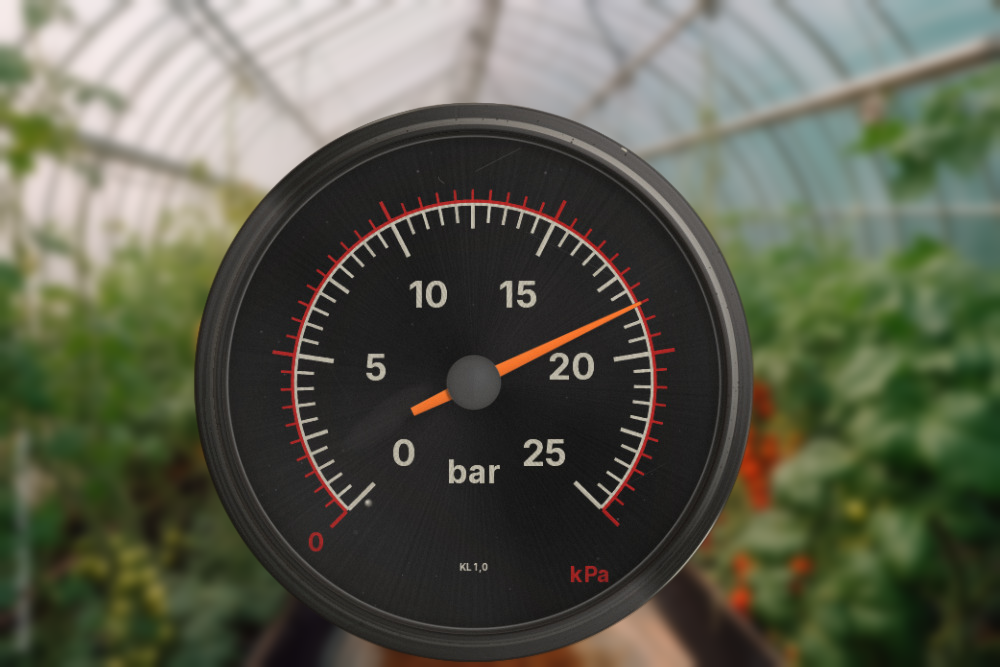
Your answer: 18.5,bar
